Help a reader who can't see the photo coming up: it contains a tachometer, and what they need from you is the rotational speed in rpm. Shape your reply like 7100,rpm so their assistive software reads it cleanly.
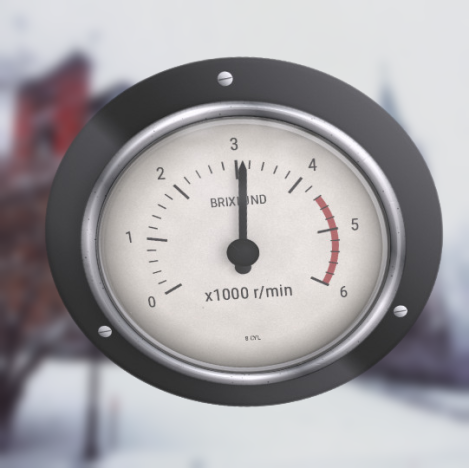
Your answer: 3100,rpm
